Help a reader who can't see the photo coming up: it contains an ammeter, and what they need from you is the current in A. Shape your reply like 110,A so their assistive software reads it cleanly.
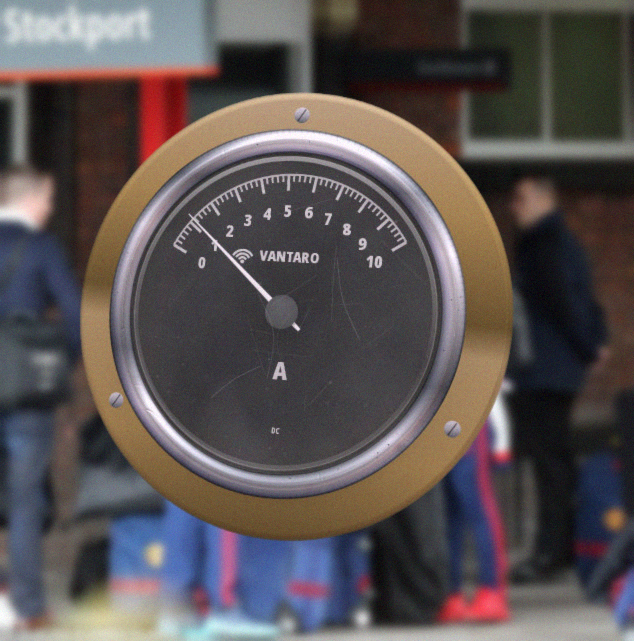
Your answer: 1.2,A
